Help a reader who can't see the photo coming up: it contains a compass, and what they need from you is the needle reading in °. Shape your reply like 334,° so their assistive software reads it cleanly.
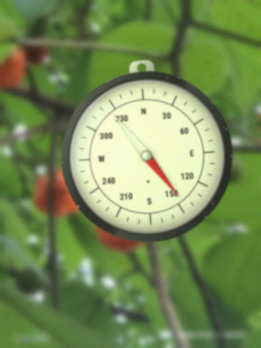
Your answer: 145,°
